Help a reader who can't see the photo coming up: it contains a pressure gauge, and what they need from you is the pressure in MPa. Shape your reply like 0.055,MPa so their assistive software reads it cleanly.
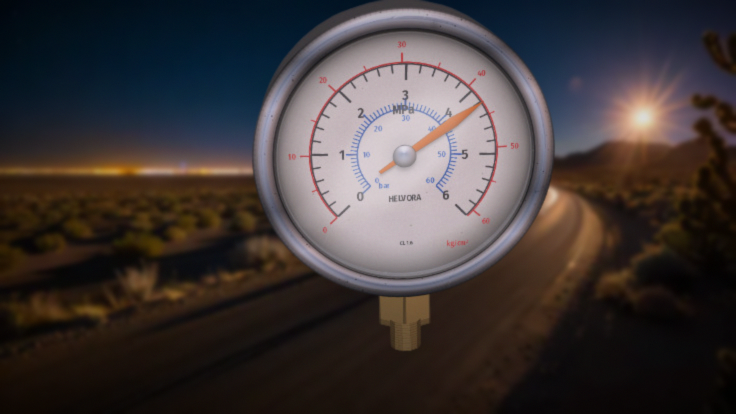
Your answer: 4.2,MPa
